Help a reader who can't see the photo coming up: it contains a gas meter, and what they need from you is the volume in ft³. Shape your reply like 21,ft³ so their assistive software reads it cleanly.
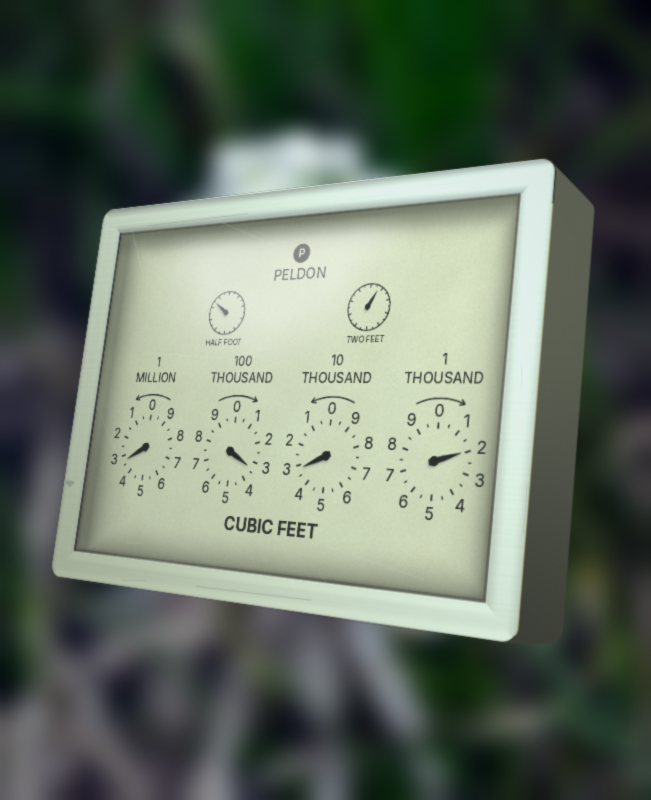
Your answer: 333200,ft³
